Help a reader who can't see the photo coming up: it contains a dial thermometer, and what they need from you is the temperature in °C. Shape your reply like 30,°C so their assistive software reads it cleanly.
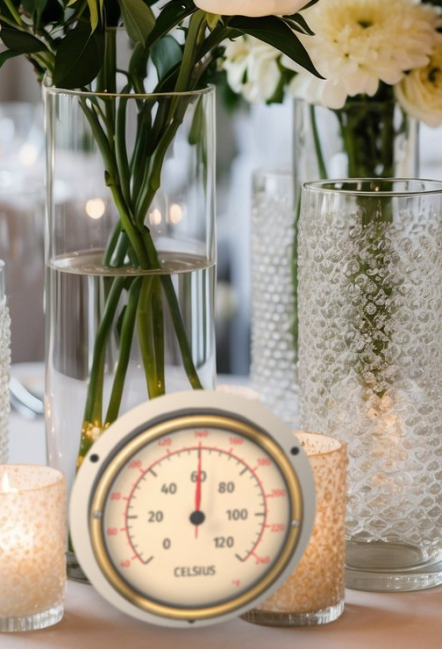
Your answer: 60,°C
